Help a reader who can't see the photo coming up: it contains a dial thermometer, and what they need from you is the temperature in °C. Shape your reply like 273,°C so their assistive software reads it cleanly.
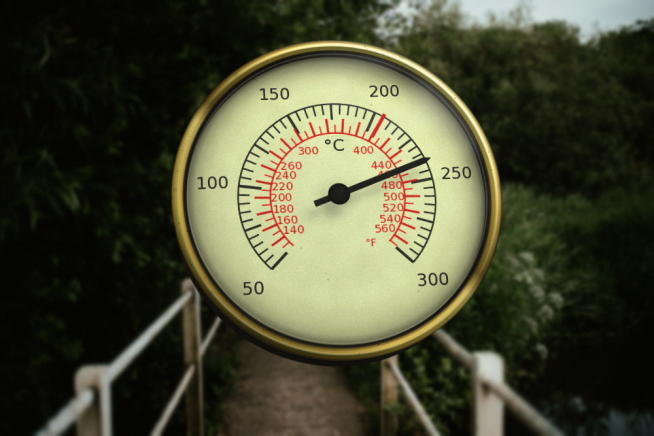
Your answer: 240,°C
